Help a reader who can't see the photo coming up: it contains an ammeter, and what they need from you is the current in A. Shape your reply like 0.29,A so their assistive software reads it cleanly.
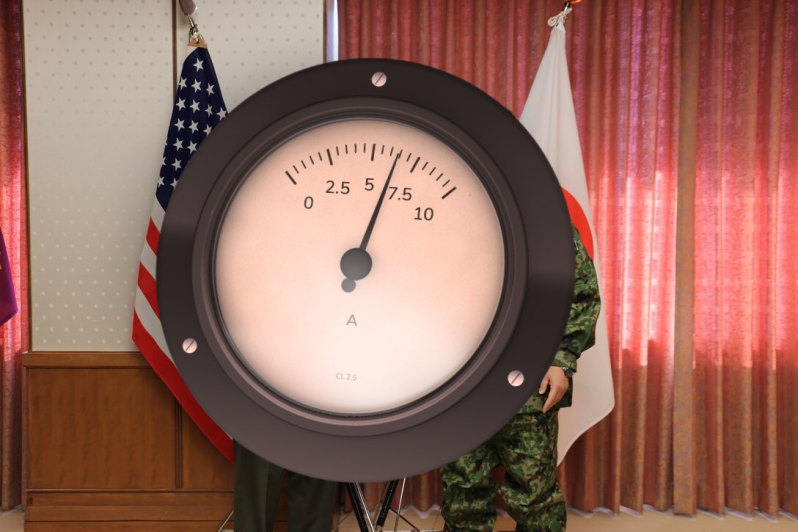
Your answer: 6.5,A
